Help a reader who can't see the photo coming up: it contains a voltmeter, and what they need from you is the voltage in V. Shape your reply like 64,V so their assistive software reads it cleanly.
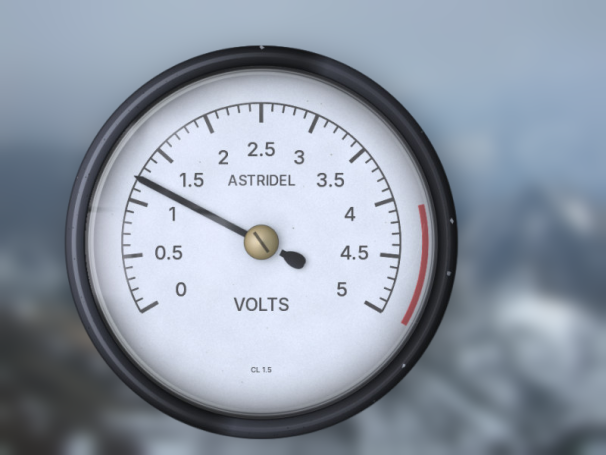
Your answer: 1.2,V
